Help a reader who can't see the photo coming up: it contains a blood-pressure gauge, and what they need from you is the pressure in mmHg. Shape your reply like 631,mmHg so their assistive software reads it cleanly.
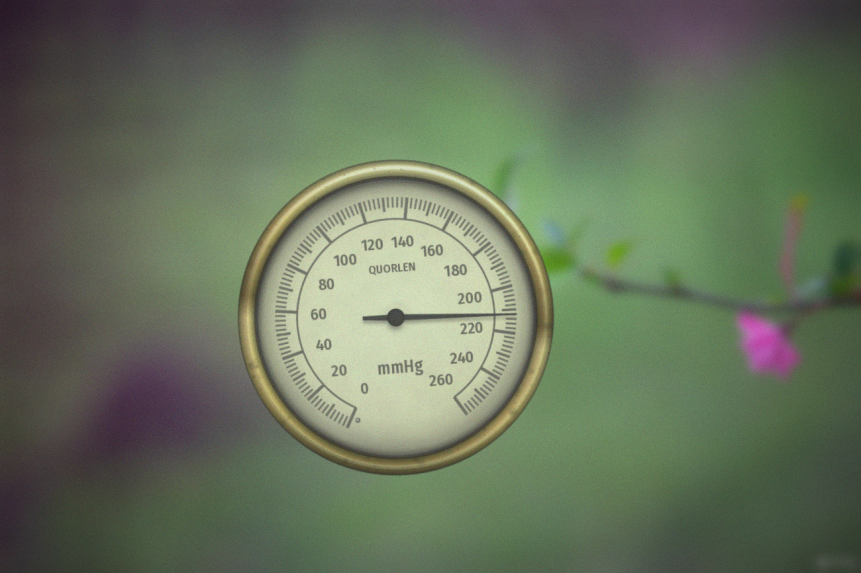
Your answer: 212,mmHg
